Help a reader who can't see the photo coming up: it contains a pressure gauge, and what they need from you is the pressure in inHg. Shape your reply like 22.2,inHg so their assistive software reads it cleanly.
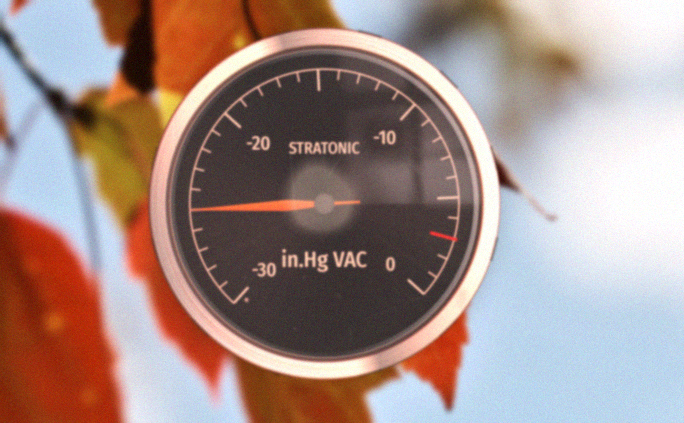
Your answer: -25,inHg
